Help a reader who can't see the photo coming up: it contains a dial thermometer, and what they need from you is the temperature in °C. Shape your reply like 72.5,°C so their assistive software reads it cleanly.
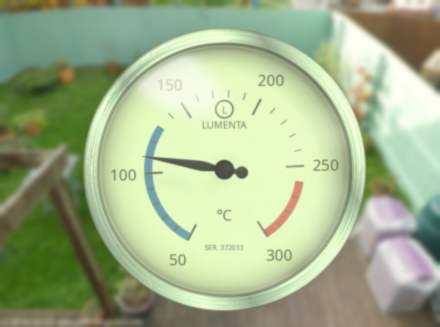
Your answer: 110,°C
